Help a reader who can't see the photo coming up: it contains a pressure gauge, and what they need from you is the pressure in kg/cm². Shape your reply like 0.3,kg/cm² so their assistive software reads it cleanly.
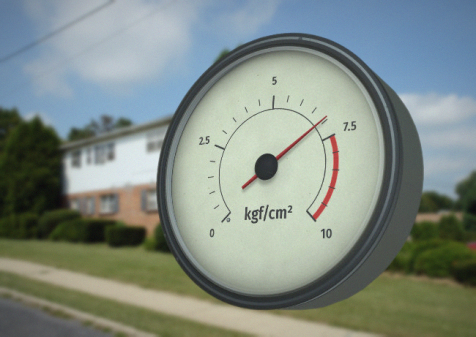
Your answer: 7,kg/cm²
